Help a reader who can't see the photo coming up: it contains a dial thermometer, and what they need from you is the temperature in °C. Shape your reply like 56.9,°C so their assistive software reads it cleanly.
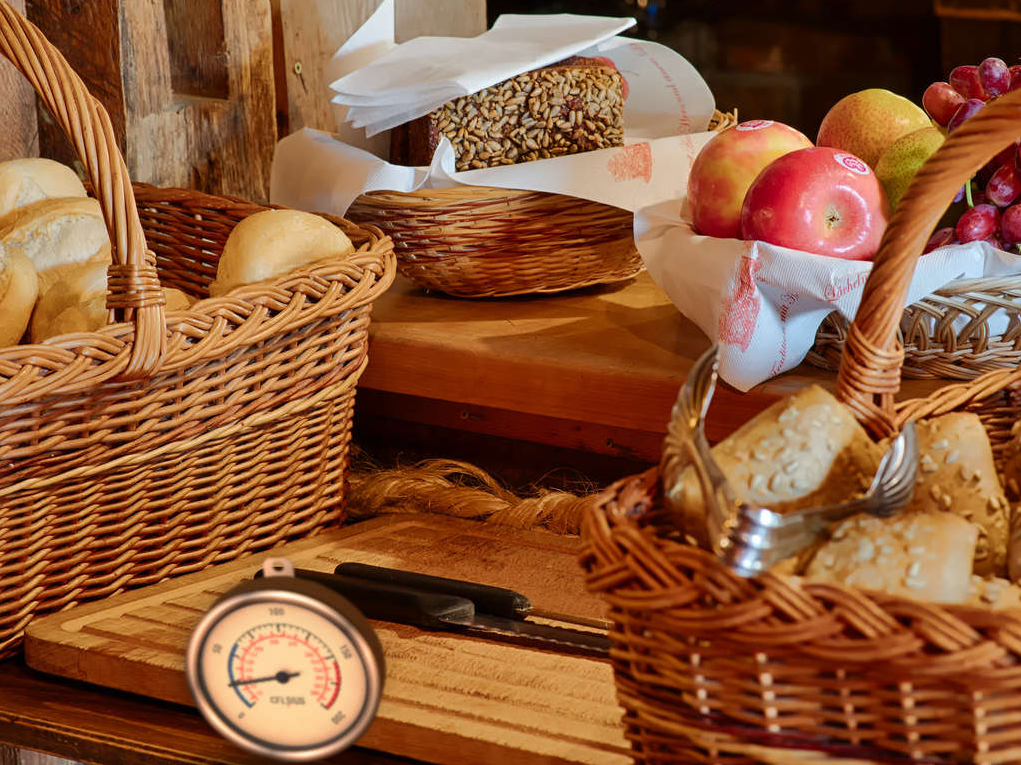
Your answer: 25,°C
